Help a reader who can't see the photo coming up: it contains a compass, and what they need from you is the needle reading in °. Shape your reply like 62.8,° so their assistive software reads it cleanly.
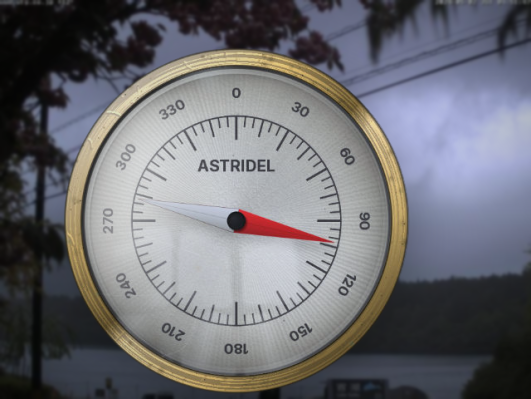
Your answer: 102.5,°
